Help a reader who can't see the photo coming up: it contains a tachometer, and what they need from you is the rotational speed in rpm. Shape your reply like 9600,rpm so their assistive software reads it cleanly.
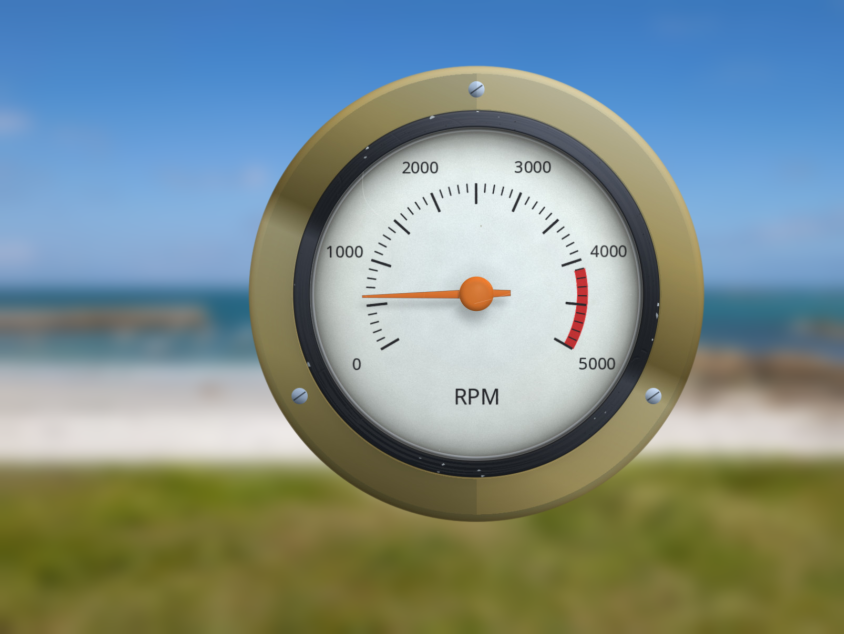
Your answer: 600,rpm
